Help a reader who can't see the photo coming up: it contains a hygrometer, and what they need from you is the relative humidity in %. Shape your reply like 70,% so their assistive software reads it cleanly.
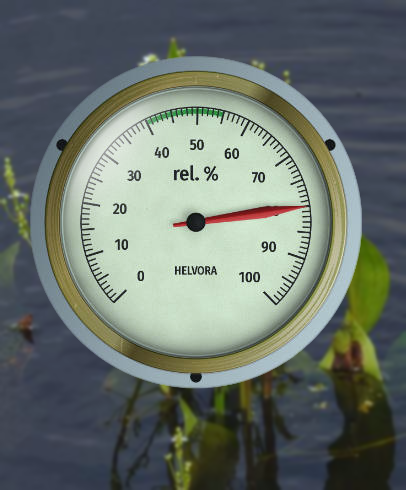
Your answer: 80,%
